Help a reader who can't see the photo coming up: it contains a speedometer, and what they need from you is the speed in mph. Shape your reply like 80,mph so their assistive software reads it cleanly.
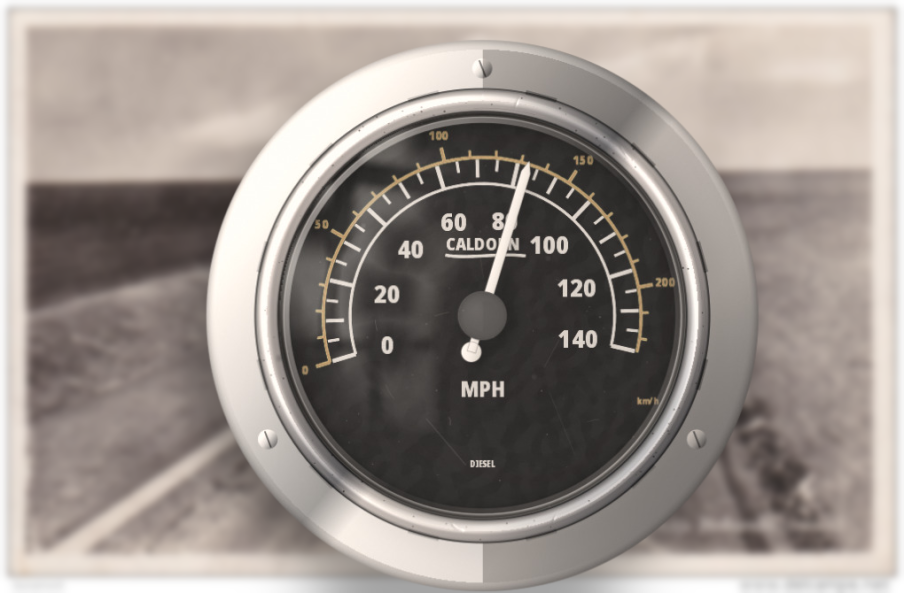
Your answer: 82.5,mph
